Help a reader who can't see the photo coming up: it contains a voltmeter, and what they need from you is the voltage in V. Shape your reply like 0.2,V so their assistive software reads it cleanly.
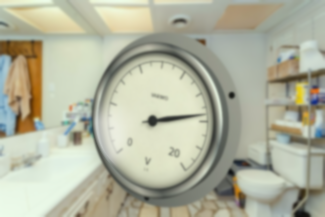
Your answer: 15.5,V
